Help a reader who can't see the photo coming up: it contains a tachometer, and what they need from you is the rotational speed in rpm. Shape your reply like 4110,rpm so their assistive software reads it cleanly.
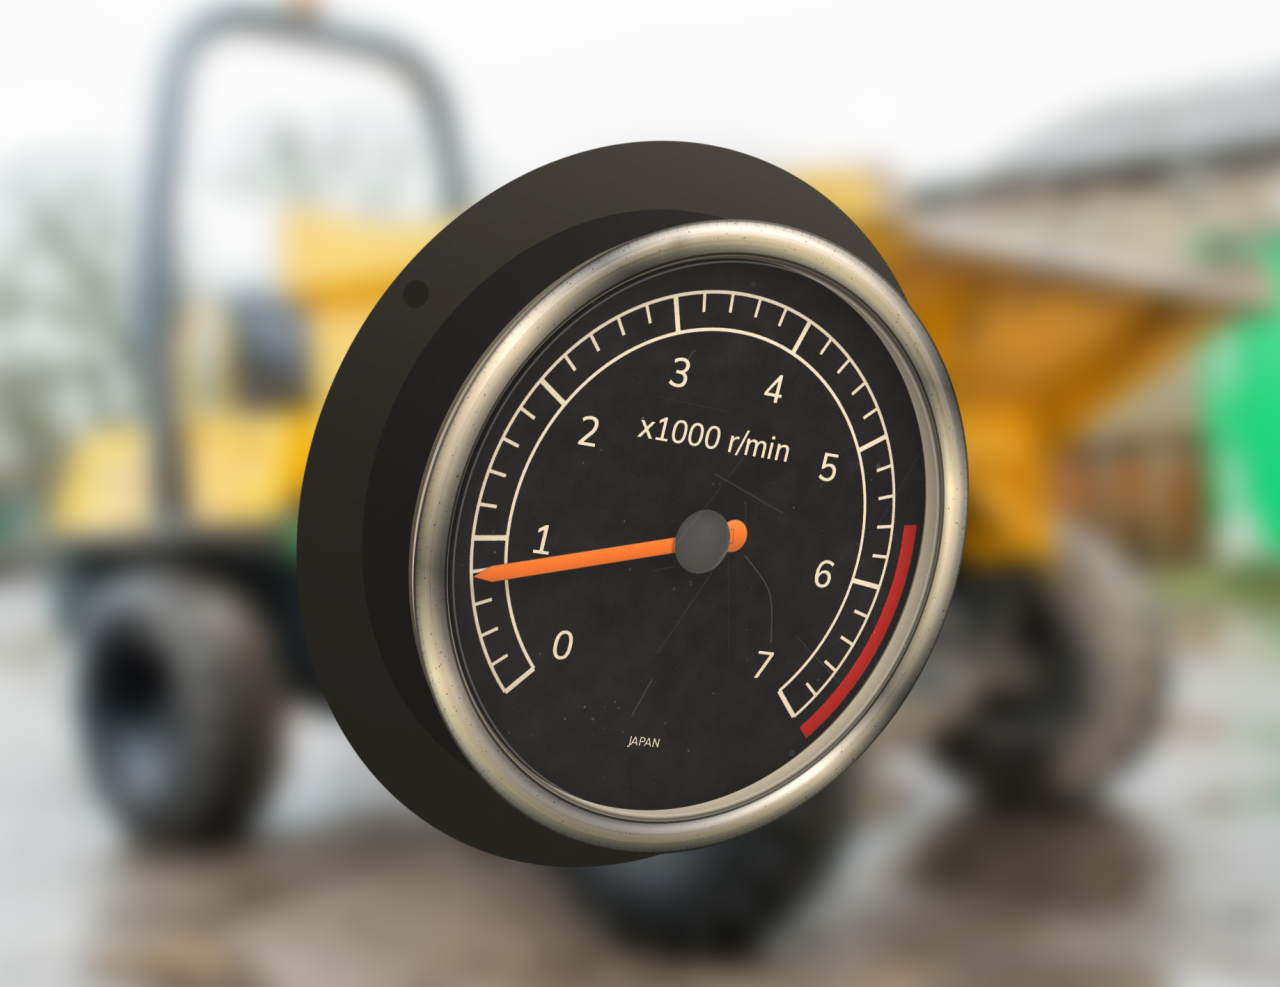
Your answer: 800,rpm
